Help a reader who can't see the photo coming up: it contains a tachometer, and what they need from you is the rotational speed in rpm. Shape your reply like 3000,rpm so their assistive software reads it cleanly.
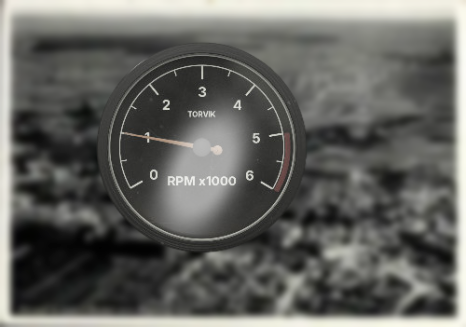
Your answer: 1000,rpm
